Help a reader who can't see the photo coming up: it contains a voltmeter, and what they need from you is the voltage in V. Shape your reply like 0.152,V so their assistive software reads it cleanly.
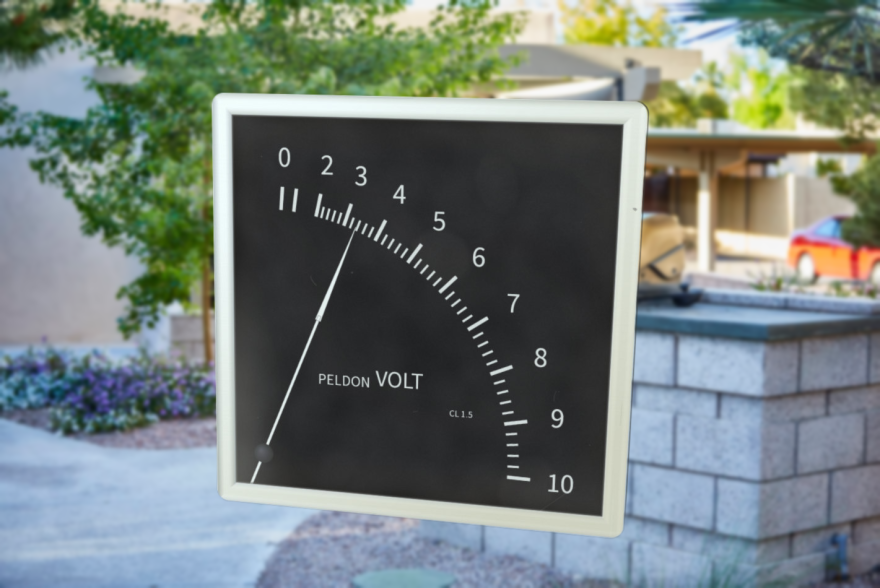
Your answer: 3.4,V
